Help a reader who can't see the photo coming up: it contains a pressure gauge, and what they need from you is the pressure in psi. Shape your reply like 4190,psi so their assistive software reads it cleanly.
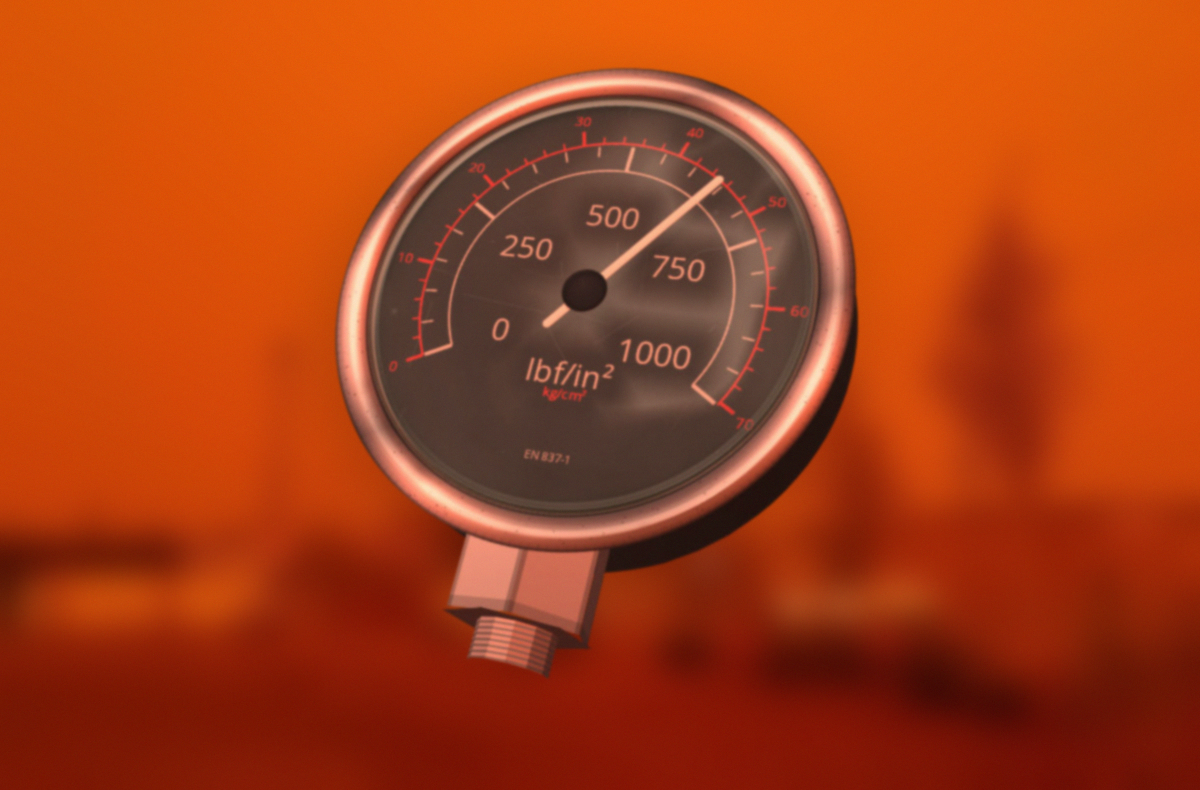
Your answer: 650,psi
